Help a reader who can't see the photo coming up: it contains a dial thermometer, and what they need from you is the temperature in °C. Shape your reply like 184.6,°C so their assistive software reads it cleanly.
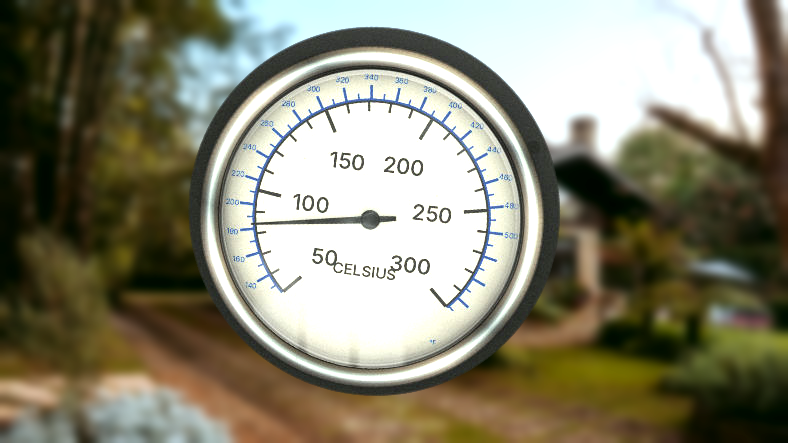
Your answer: 85,°C
